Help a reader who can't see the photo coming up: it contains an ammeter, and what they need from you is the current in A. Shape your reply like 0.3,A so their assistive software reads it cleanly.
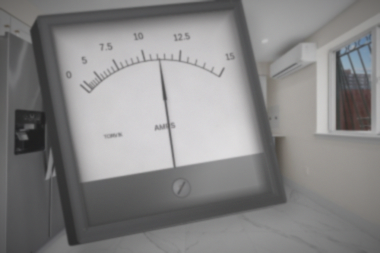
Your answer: 11,A
